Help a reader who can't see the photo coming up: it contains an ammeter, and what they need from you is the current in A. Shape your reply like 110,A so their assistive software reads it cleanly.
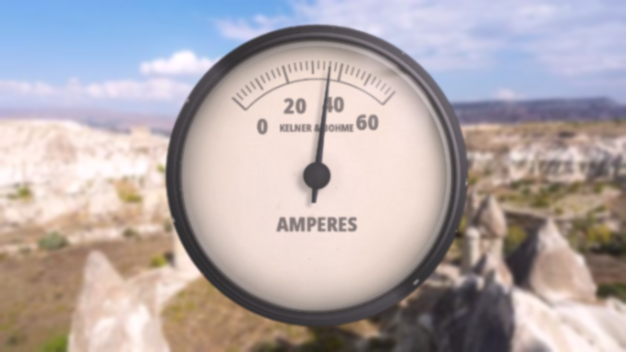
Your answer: 36,A
